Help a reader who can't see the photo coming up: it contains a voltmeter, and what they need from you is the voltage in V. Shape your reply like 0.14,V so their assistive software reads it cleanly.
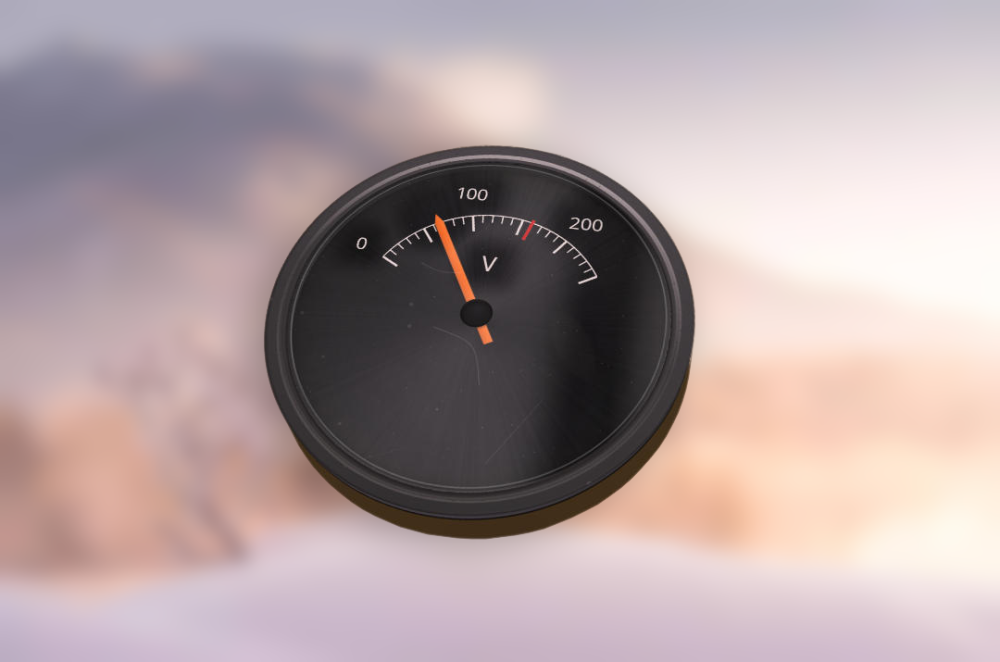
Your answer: 65,V
